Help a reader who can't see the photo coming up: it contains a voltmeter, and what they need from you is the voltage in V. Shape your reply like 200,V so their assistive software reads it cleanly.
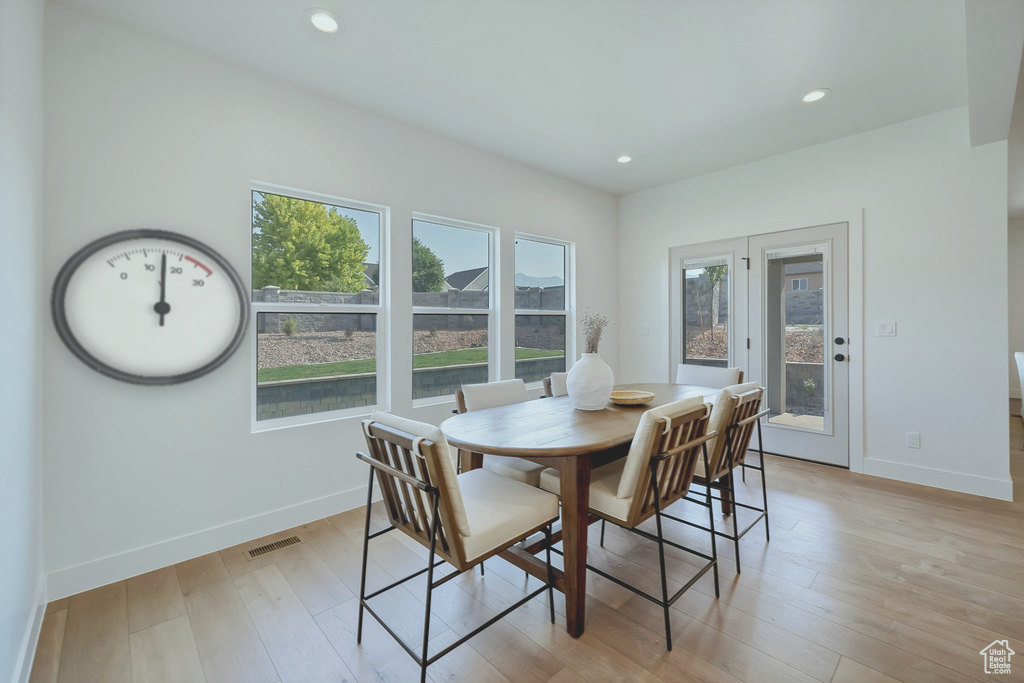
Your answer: 15,V
